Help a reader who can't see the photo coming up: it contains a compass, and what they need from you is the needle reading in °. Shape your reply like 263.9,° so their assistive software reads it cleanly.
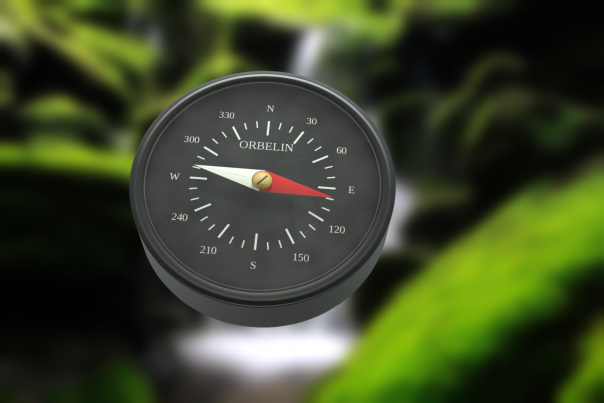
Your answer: 100,°
